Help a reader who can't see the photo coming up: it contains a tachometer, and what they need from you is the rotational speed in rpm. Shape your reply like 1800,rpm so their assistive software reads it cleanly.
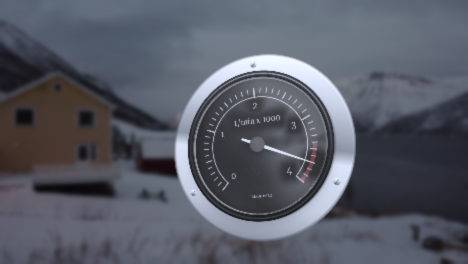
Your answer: 3700,rpm
